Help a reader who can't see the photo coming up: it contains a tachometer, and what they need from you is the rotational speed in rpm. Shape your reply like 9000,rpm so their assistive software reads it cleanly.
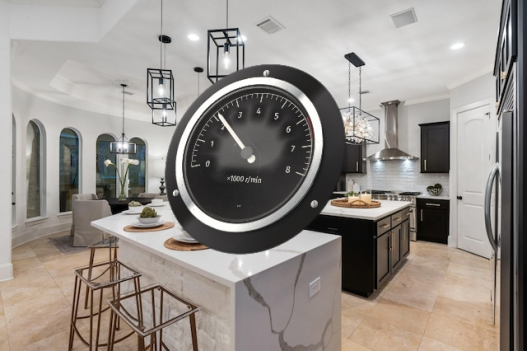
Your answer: 2200,rpm
